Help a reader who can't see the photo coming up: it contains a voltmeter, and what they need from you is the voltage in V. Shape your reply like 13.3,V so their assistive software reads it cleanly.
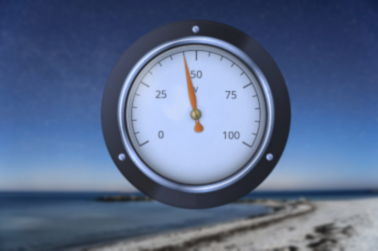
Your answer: 45,V
